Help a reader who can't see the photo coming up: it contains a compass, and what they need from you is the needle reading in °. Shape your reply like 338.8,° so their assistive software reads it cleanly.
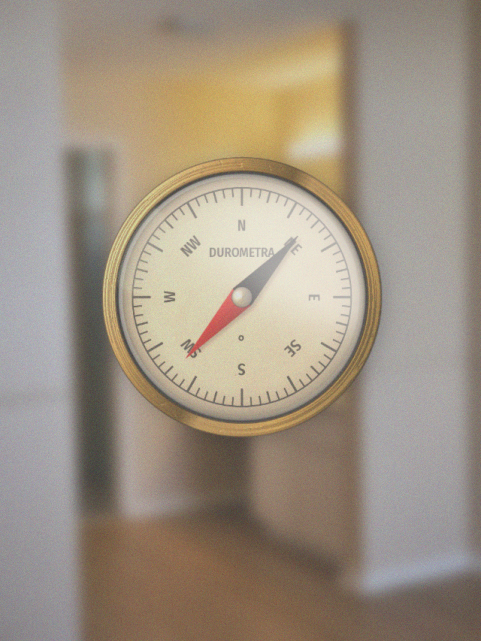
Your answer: 222.5,°
